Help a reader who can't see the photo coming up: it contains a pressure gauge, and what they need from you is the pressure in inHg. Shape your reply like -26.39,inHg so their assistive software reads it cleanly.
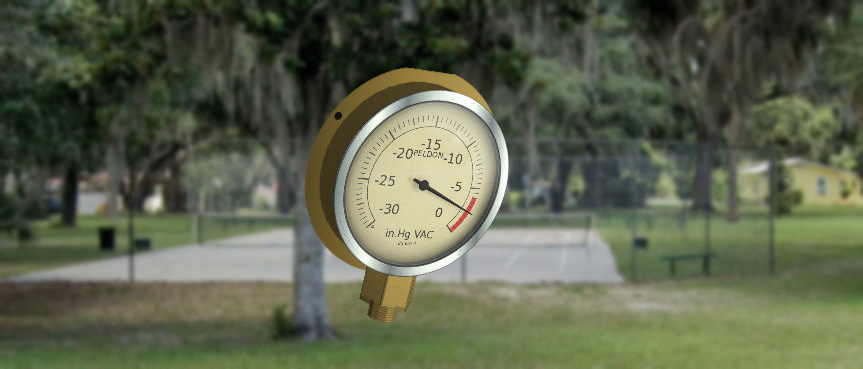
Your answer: -2.5,inHg
